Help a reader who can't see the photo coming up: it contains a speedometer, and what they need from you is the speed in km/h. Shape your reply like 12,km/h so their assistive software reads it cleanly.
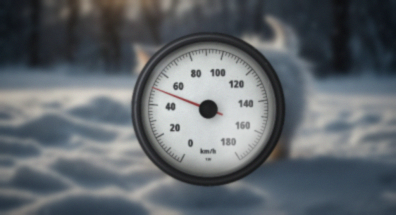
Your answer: 50,km/h
